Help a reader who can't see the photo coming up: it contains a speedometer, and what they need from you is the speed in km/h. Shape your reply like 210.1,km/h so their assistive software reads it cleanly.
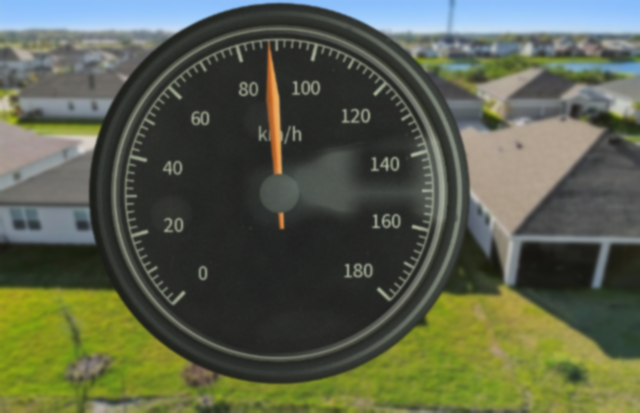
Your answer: 88,km/h
